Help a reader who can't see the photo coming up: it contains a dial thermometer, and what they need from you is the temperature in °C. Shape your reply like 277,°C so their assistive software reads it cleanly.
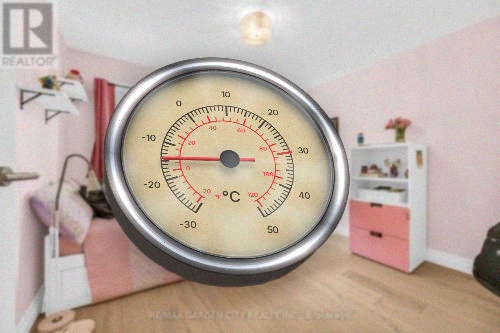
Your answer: -15,°C
